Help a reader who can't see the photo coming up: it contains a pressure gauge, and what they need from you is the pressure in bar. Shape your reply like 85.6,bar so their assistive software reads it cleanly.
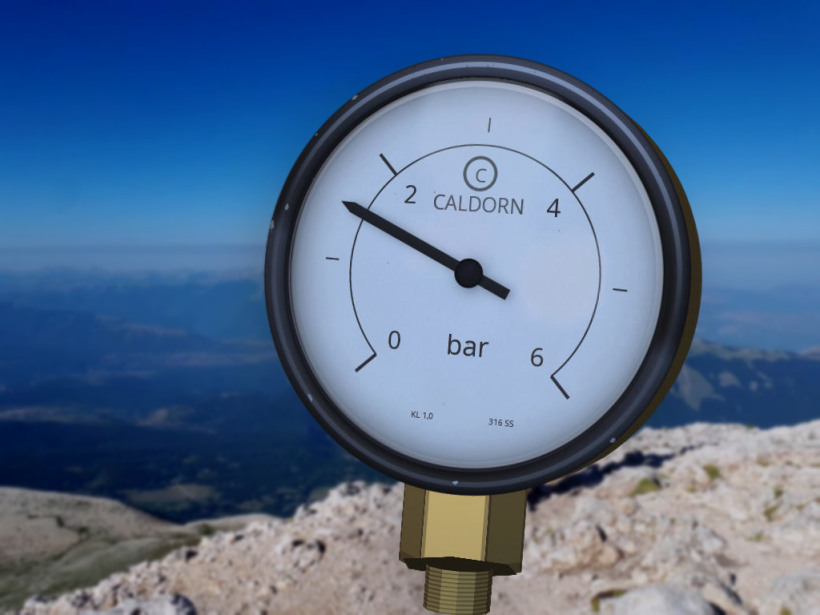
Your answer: 1.5,bar
